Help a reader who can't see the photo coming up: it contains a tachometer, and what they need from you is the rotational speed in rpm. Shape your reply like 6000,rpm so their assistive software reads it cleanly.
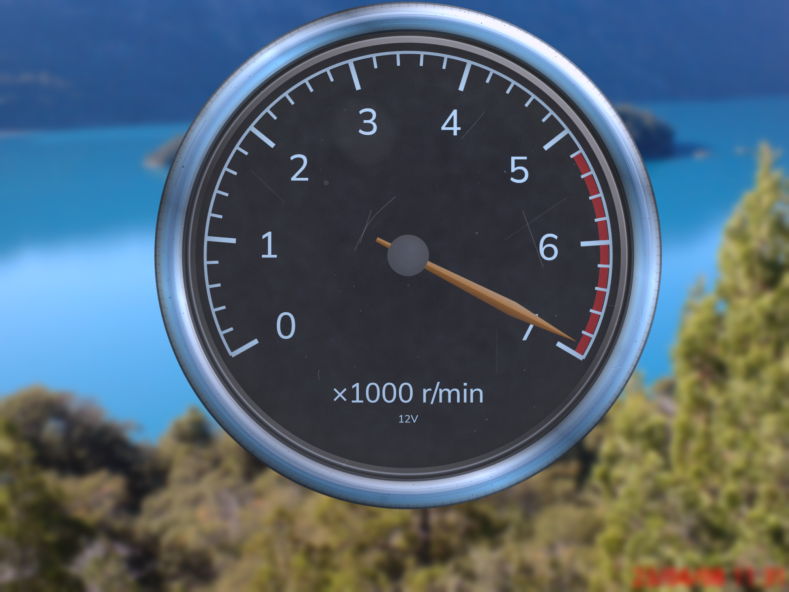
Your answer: 6900,rpm
